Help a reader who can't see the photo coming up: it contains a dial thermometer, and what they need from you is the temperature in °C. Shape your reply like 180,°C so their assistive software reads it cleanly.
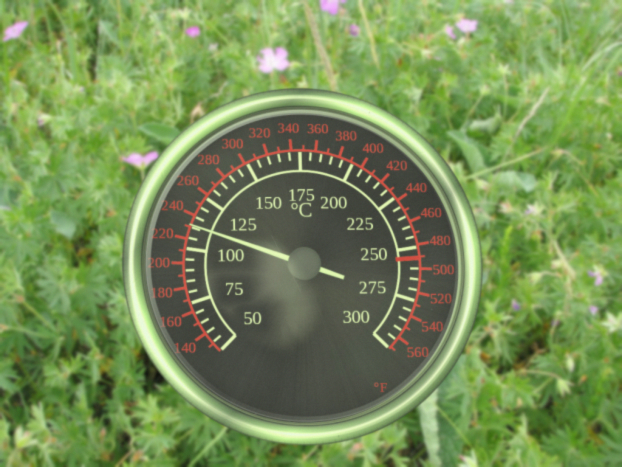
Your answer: 110,°C
